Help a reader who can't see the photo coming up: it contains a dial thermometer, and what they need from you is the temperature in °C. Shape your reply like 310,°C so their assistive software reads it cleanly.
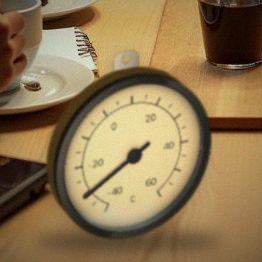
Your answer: -30,°C
